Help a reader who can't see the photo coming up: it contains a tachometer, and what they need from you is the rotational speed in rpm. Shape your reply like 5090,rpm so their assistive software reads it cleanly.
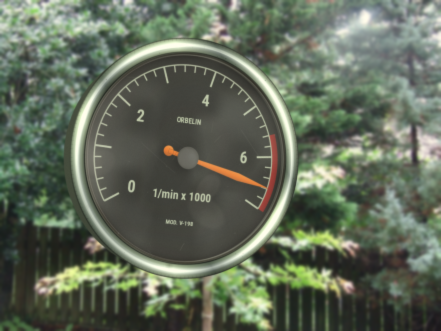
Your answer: 6600,rpm
